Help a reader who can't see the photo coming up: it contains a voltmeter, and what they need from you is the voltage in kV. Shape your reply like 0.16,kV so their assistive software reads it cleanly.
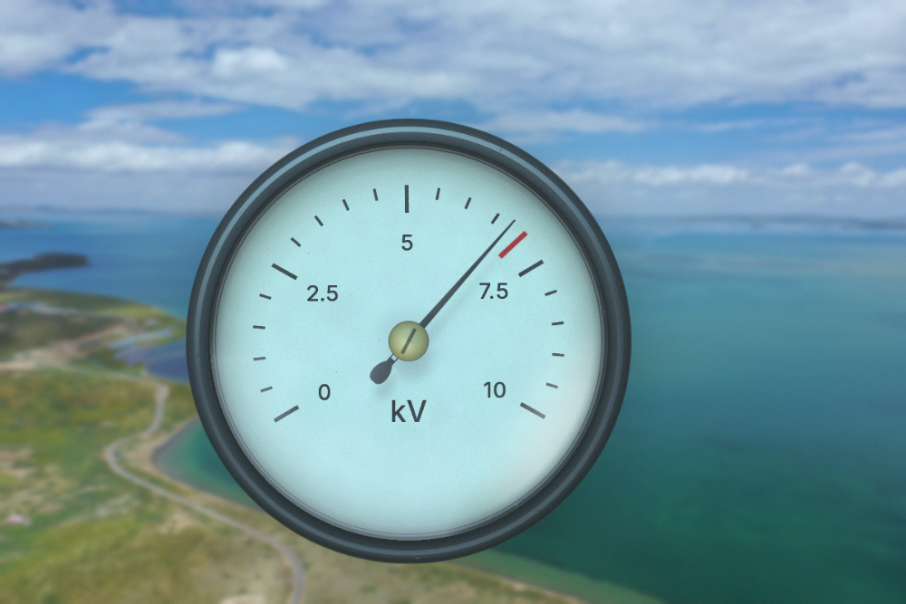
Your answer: 6.75,kV
